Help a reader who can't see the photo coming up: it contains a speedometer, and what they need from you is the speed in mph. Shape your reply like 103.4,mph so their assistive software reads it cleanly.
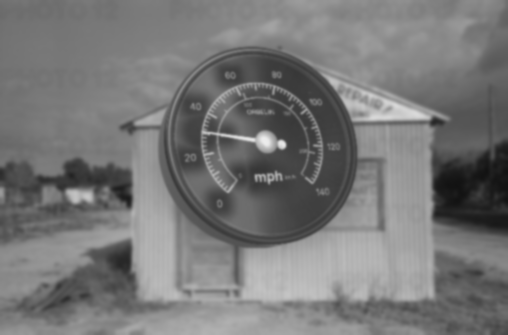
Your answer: 30,mph
